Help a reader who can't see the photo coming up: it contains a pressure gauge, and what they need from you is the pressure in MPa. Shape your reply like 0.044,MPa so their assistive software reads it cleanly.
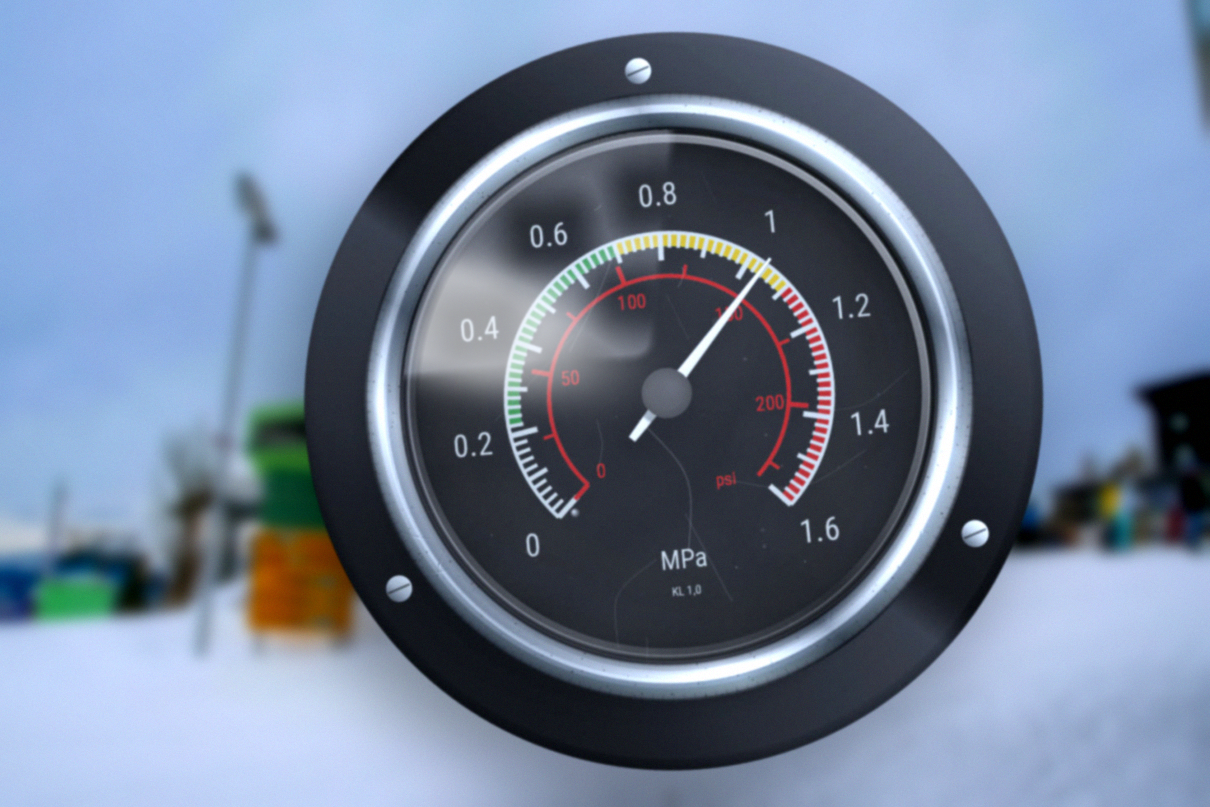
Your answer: 1.04,MPa
